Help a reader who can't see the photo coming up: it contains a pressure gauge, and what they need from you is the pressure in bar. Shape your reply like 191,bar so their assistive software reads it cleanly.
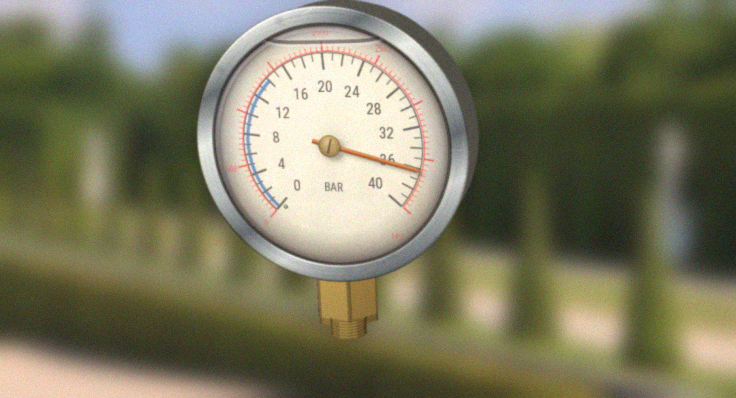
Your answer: 36,bar
